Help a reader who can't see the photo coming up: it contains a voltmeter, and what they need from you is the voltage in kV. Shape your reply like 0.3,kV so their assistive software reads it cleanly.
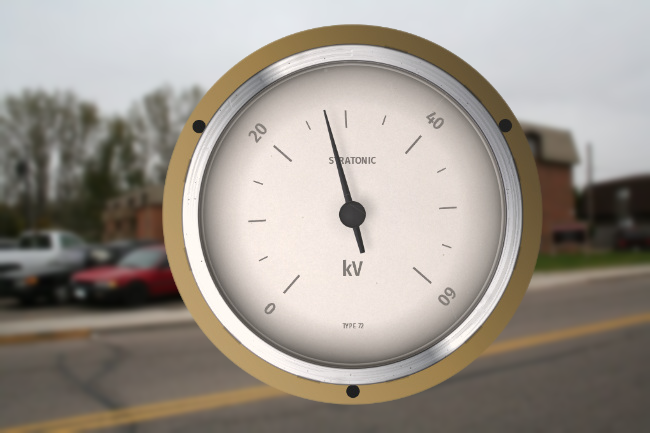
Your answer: 27.5,kV
